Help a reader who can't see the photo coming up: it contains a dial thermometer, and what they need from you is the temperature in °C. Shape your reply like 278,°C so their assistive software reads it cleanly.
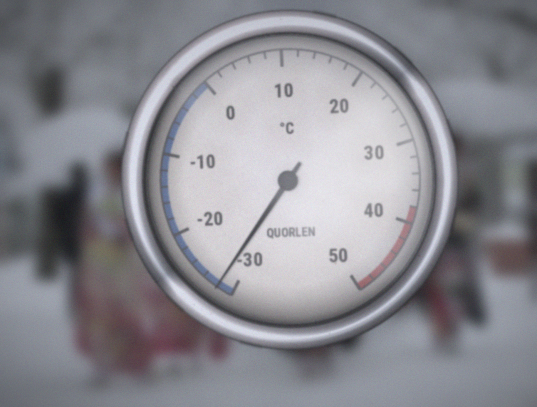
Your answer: -28,°C
